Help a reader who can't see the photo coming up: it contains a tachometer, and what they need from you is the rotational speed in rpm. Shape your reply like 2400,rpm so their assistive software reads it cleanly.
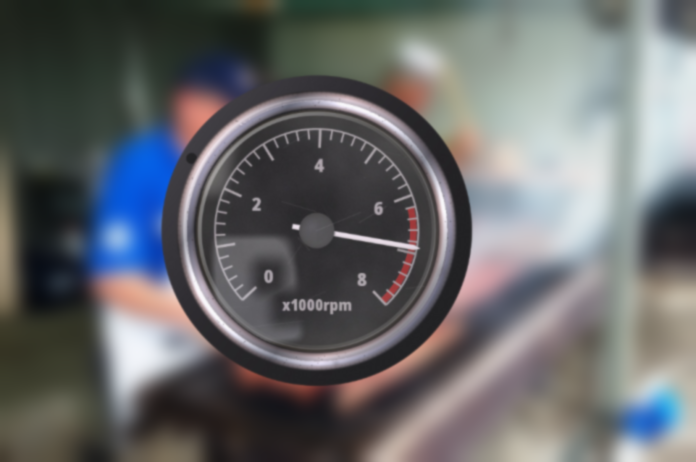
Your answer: 6900,rpm
